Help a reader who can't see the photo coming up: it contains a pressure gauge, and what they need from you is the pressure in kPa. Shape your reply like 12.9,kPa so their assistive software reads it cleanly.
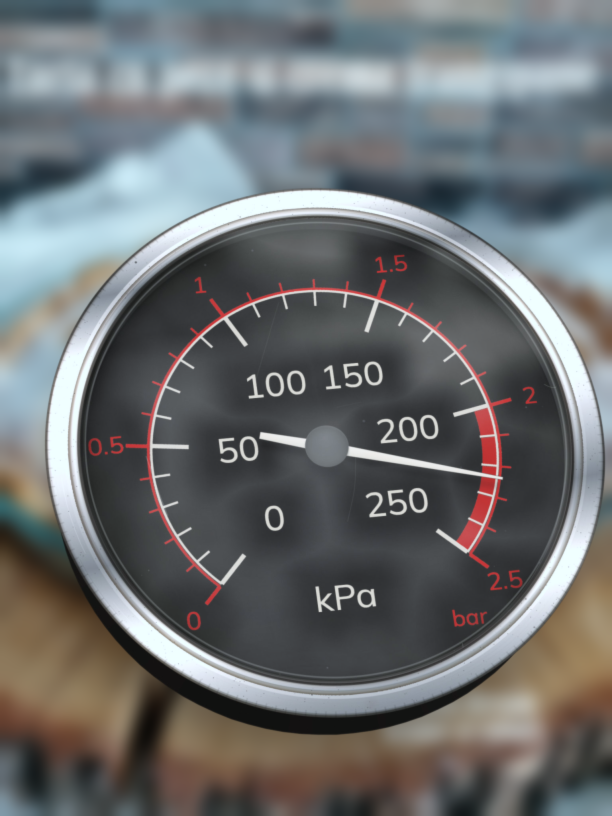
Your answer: 225,kPa
